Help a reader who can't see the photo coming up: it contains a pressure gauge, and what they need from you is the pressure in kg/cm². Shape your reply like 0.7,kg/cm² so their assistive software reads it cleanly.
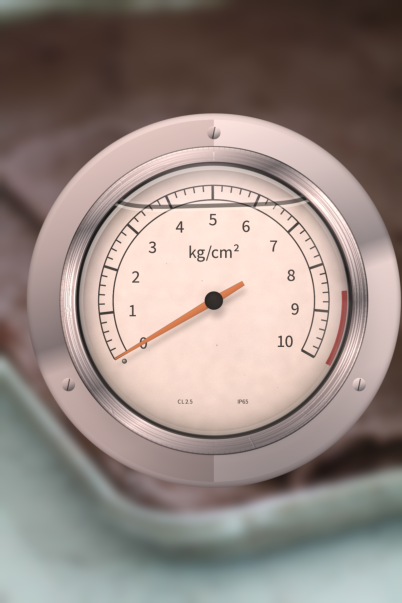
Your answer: 0,kg/cm²
